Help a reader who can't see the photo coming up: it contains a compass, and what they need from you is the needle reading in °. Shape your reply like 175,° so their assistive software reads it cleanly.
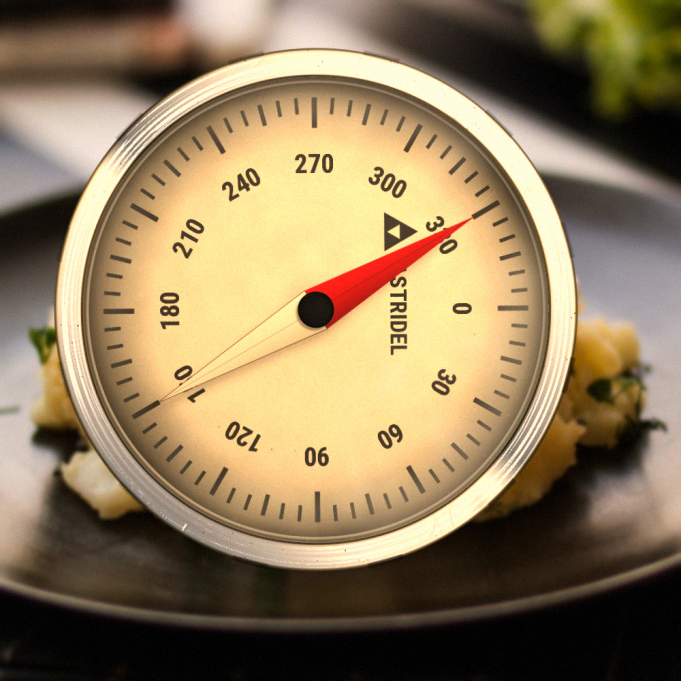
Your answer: 330,°
